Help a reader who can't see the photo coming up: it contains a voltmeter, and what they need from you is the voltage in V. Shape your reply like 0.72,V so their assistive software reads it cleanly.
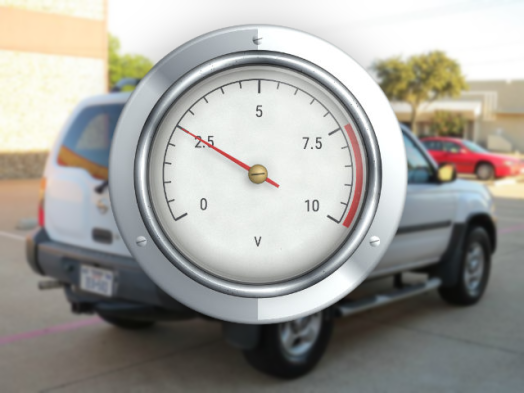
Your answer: 2.5,V
